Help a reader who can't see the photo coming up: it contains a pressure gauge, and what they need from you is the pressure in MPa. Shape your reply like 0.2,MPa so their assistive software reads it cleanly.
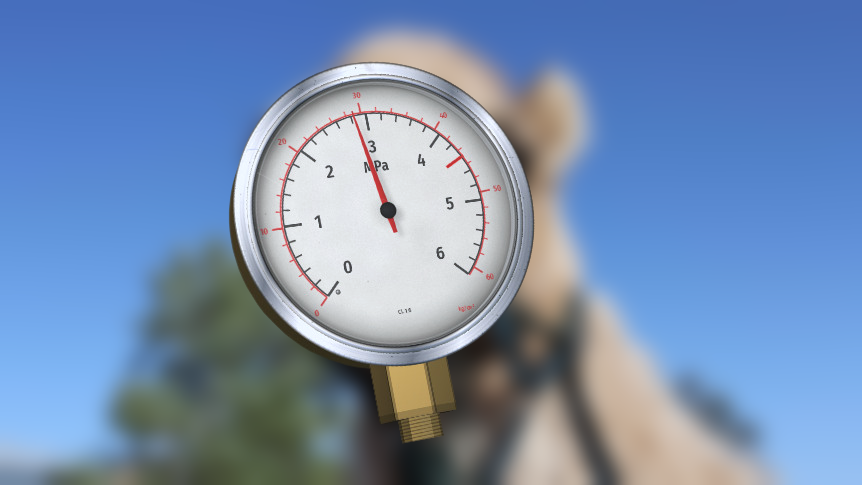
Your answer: 2.8,MPa
